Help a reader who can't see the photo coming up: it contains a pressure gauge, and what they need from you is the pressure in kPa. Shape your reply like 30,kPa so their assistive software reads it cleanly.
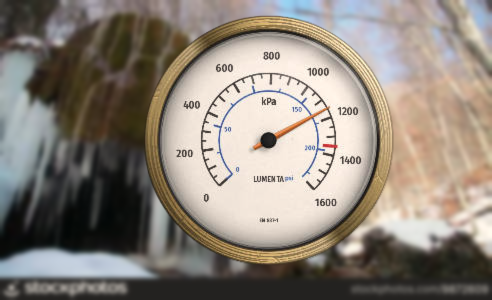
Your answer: 1150,kPa
